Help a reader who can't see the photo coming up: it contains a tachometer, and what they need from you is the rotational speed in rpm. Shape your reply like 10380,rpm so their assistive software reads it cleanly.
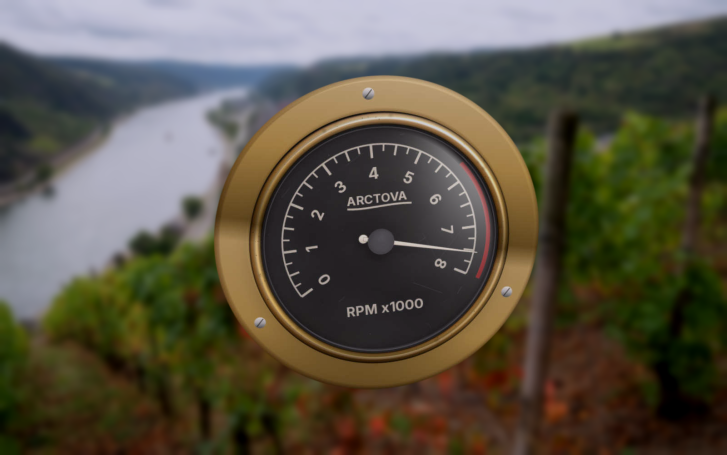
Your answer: 7500,rpm
